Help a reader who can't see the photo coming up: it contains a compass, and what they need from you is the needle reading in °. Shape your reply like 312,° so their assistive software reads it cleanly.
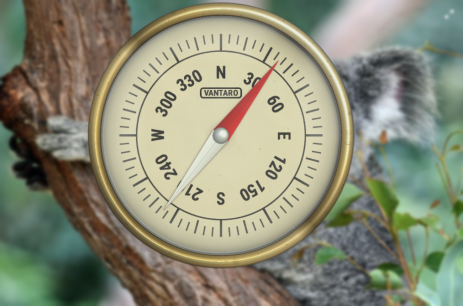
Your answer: 37.5,°
